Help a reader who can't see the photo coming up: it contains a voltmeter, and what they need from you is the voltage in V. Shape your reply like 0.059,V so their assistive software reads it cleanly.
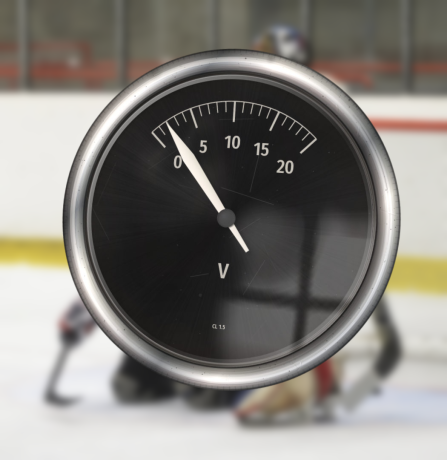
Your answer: 2,V
